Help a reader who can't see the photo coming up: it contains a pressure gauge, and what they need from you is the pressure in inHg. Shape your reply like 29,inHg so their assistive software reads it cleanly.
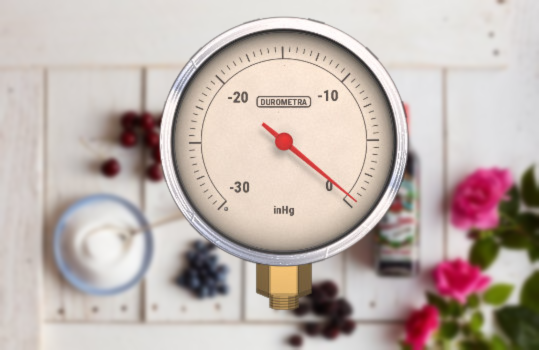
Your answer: -0.5,inHg
